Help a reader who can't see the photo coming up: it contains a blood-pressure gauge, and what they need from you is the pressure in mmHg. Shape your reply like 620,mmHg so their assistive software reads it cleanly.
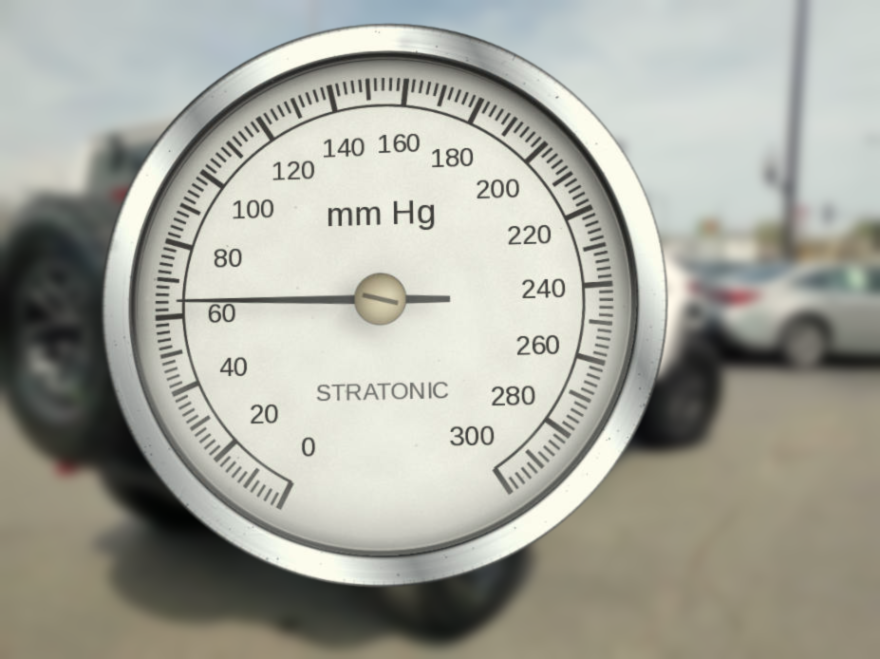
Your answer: 64,mmHg
